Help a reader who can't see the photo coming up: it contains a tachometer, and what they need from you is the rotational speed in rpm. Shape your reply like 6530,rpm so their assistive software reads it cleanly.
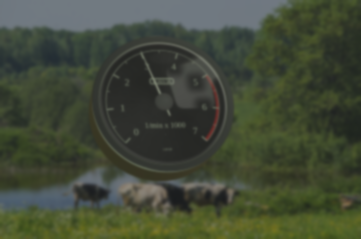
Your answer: 3000,rpm
